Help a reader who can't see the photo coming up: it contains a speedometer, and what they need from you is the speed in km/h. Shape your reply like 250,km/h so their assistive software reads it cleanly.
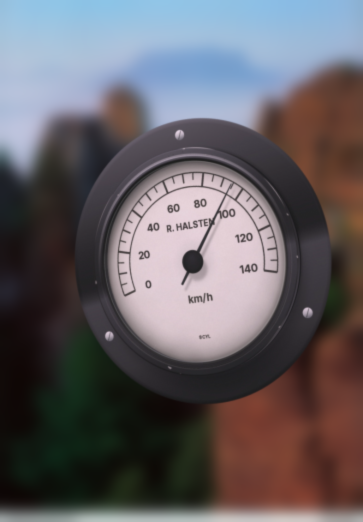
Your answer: 95,km/h
